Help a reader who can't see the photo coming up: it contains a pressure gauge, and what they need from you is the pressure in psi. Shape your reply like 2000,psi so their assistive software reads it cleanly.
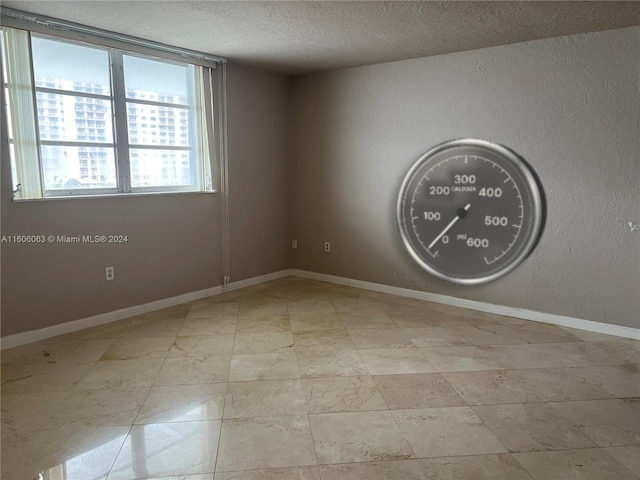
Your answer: 20,psi
